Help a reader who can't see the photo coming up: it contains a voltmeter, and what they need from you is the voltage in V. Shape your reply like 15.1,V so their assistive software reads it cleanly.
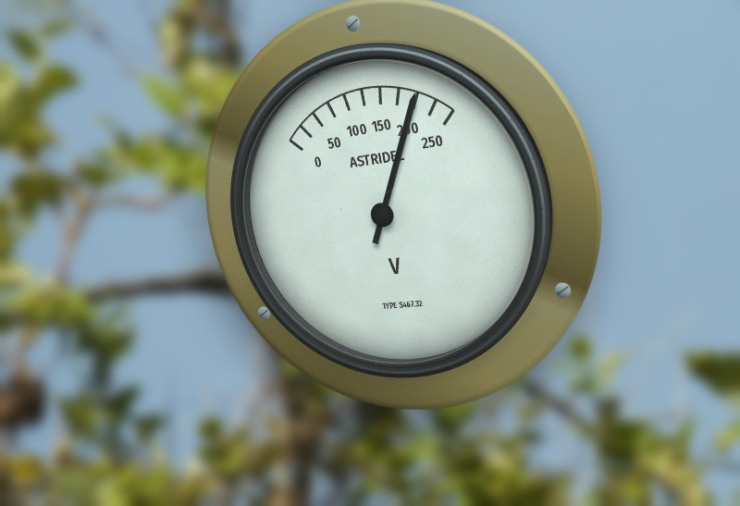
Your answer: 200,V
